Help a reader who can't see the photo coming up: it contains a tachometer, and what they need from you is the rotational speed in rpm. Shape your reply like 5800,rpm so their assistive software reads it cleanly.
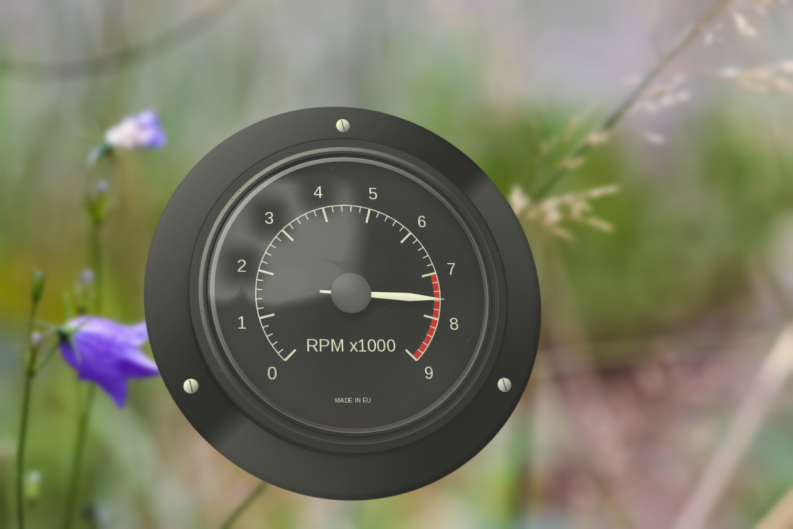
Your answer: 7600,rpm
